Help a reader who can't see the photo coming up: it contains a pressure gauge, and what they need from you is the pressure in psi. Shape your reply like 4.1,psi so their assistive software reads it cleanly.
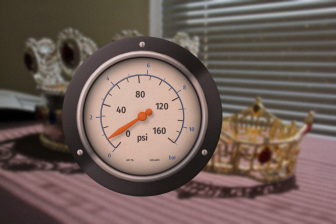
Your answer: 10,psi
